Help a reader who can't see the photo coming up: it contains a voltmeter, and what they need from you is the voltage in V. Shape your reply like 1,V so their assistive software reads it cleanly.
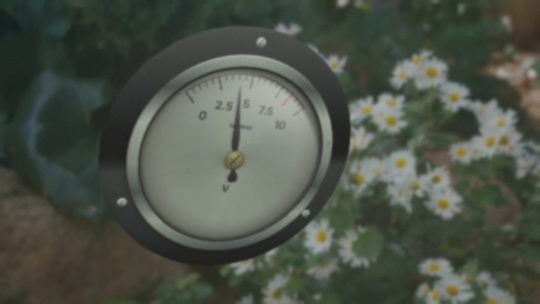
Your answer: 4,V
